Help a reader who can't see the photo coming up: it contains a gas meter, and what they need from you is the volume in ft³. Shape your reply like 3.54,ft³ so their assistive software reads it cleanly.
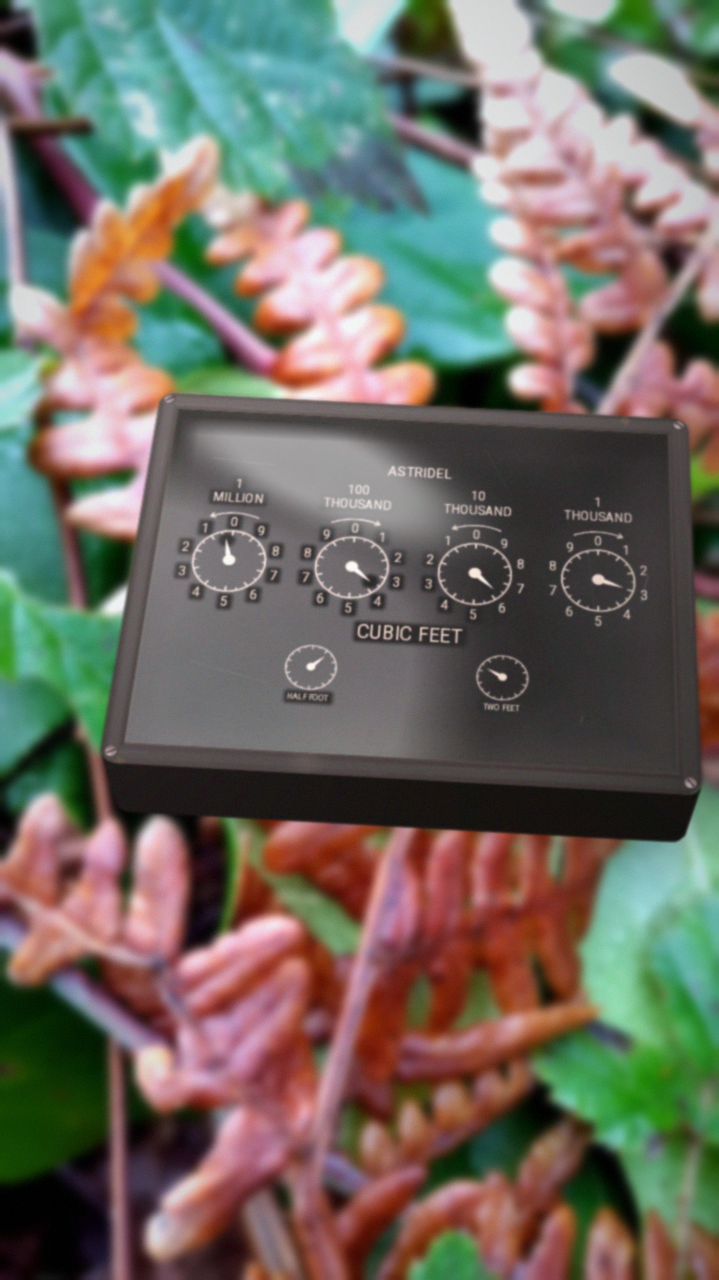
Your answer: 36300,ft³
